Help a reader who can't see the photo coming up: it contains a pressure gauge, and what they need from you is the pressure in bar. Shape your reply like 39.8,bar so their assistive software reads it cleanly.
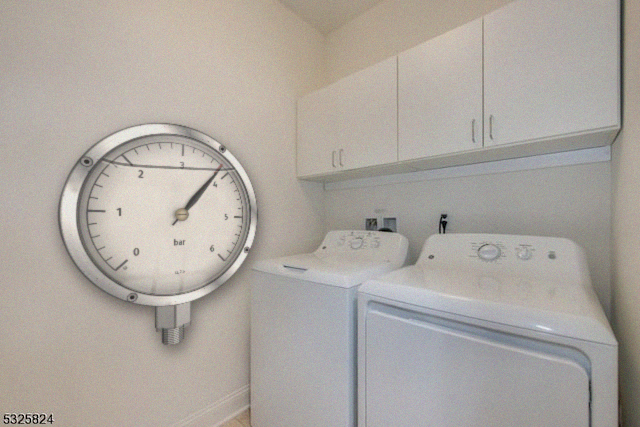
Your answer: 3.8,bar
